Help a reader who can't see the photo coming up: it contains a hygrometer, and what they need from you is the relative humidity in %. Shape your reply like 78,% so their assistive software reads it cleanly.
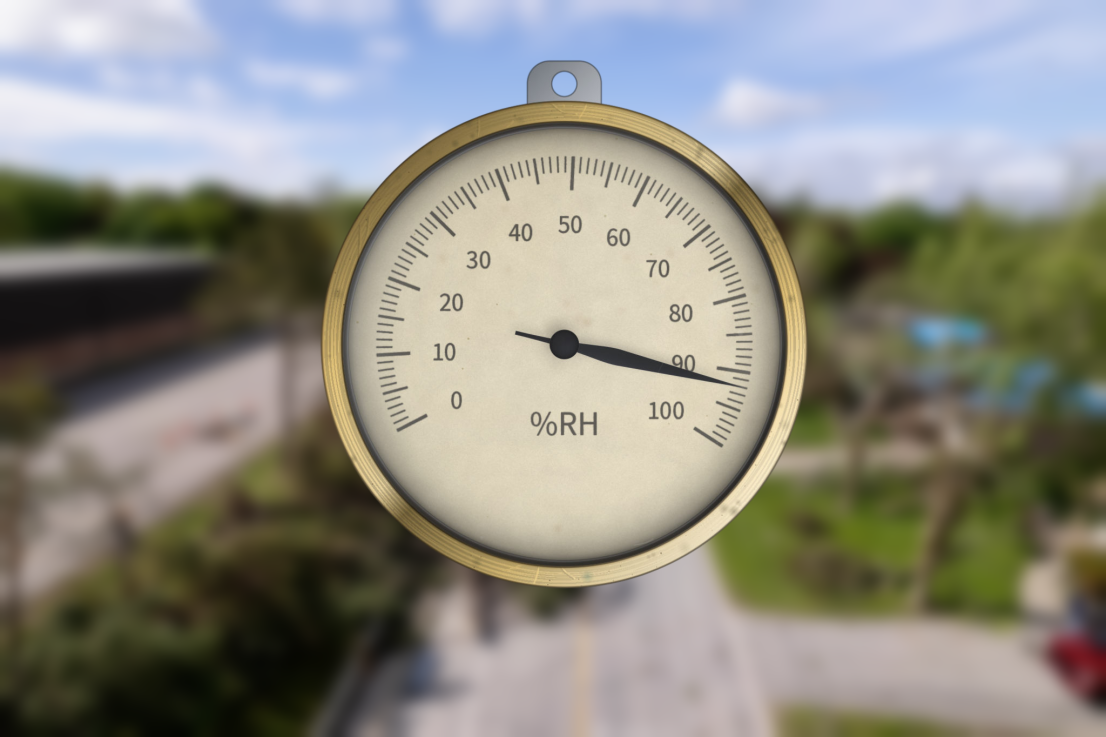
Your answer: 92,%
